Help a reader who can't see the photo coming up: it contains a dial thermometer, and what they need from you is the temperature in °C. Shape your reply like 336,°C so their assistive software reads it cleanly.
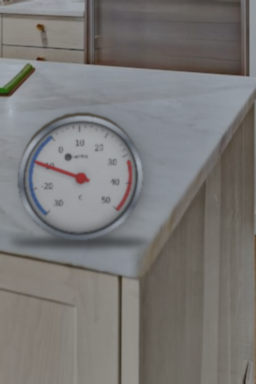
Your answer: -10,°C
